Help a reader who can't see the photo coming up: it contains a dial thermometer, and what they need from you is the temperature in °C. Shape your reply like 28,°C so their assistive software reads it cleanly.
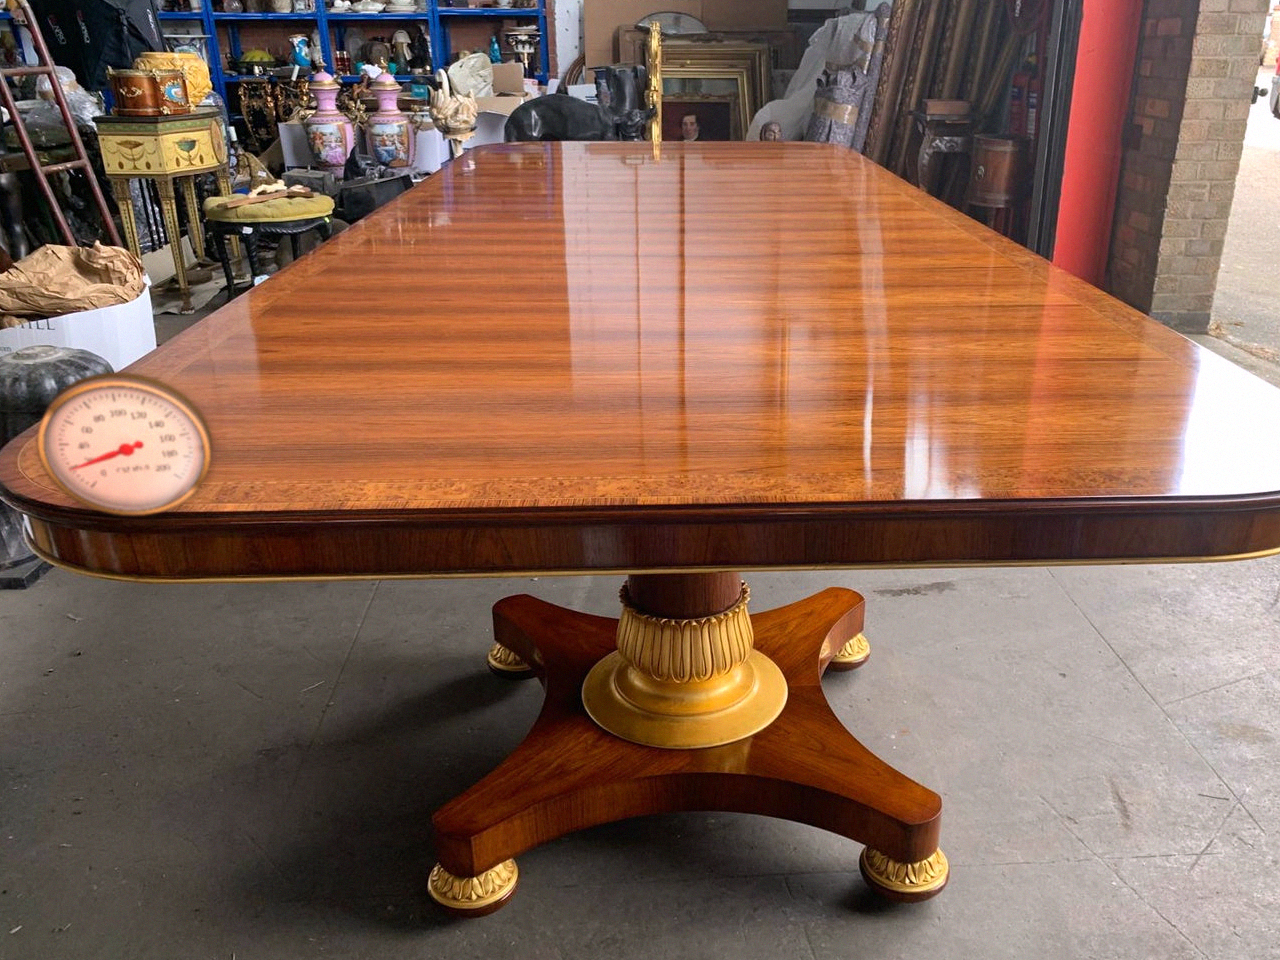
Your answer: 20,°C
